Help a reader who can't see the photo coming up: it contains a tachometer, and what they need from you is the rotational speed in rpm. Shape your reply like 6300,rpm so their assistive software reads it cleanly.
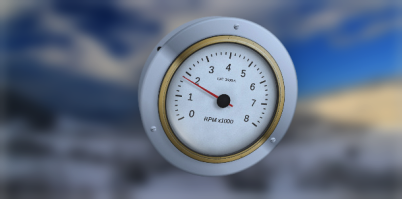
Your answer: 1800,rpm
